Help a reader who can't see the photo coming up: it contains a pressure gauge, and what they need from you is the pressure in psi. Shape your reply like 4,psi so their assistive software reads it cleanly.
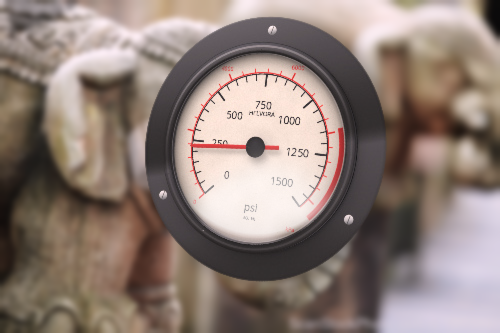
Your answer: 225,psi
